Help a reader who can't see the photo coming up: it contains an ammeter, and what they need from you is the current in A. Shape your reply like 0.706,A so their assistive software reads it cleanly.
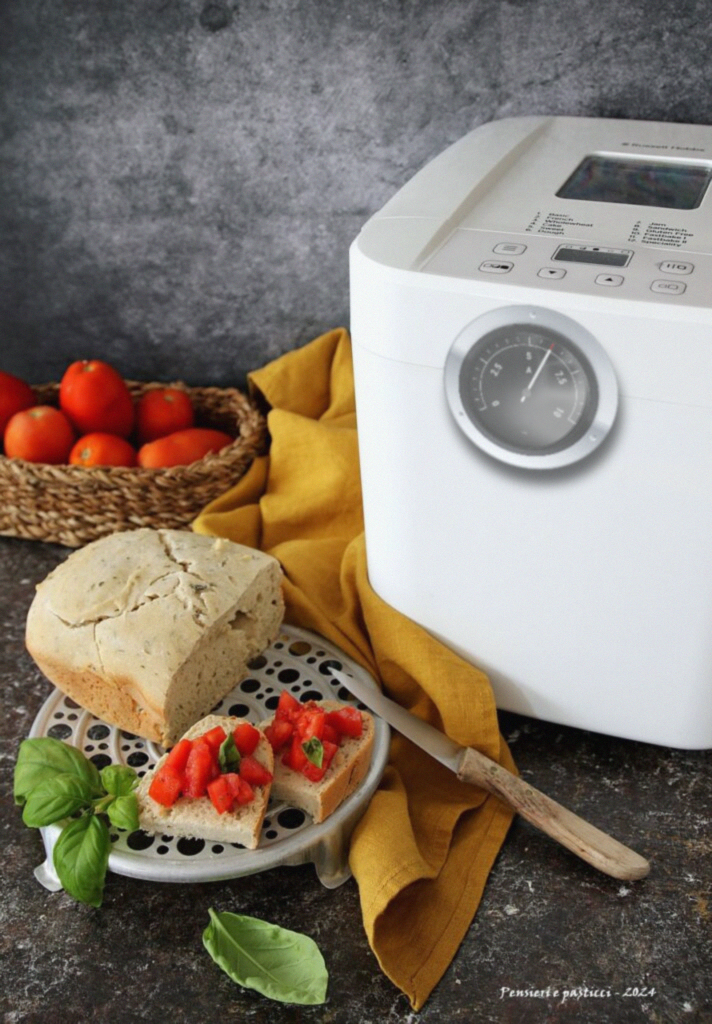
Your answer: 6,A
